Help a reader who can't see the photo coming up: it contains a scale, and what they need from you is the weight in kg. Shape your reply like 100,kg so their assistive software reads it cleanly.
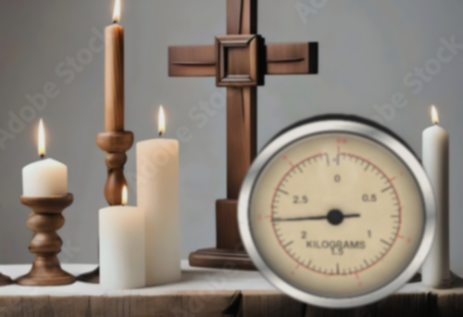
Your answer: 2.25,kg
